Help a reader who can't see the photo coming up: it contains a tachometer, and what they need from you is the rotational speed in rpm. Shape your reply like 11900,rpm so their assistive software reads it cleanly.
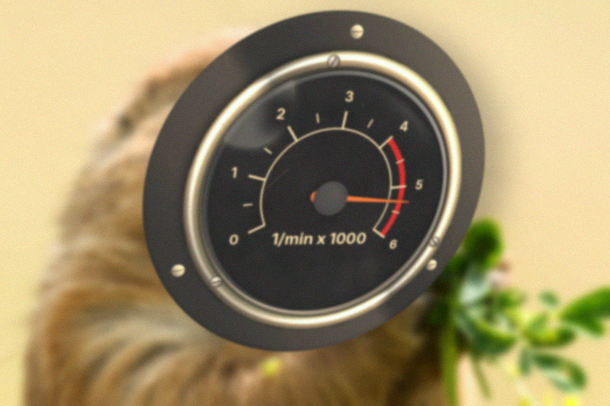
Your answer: 5250,rpm
